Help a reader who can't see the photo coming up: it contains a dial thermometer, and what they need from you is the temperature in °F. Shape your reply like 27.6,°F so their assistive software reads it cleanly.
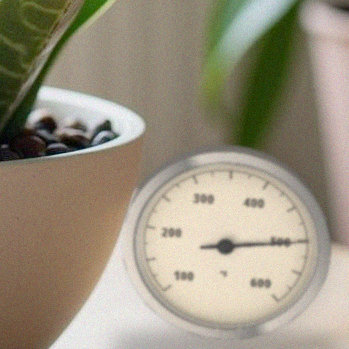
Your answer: 500,°F
